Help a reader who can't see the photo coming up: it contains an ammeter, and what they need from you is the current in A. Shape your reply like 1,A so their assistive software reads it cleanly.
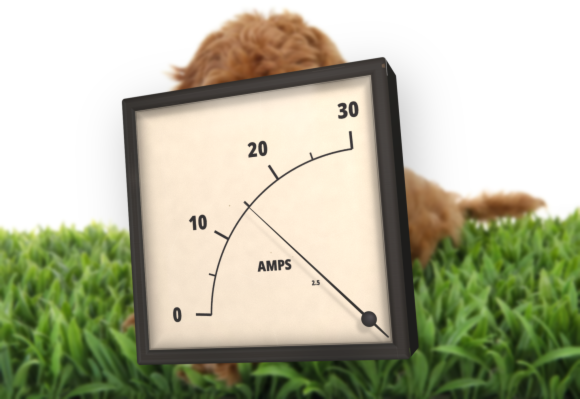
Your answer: 15,A
